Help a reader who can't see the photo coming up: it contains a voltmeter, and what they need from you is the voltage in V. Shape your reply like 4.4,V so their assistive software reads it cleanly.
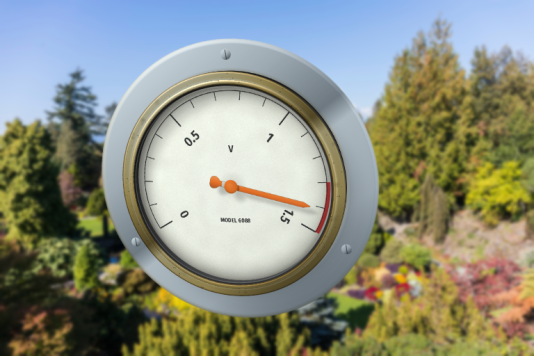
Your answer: 1.4,V
